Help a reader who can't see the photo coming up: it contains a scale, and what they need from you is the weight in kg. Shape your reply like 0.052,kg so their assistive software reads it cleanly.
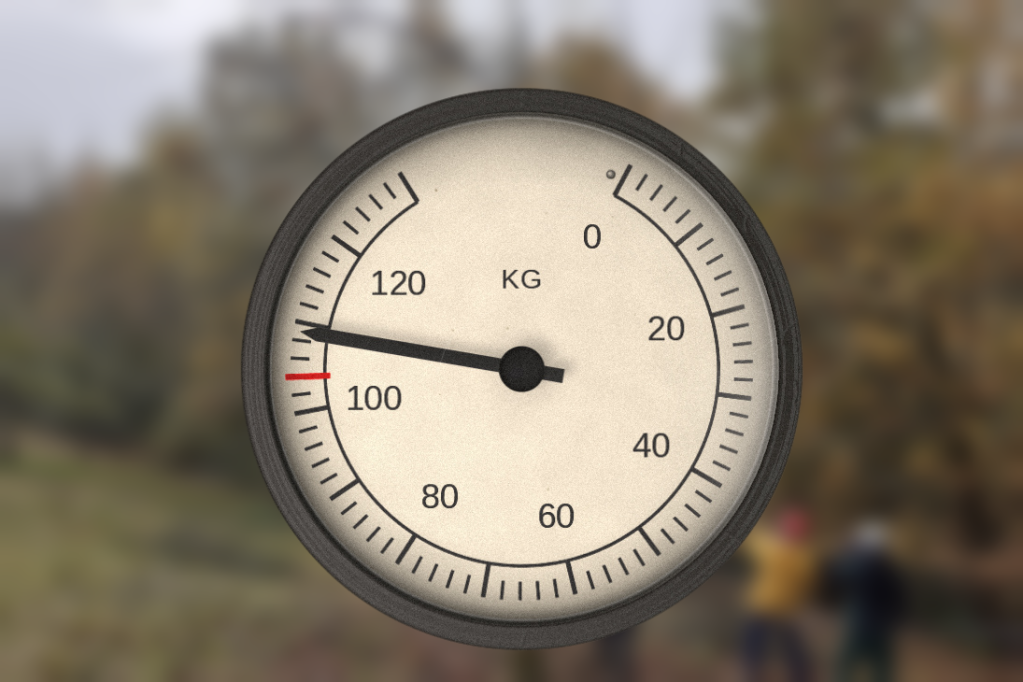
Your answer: 109,kg
